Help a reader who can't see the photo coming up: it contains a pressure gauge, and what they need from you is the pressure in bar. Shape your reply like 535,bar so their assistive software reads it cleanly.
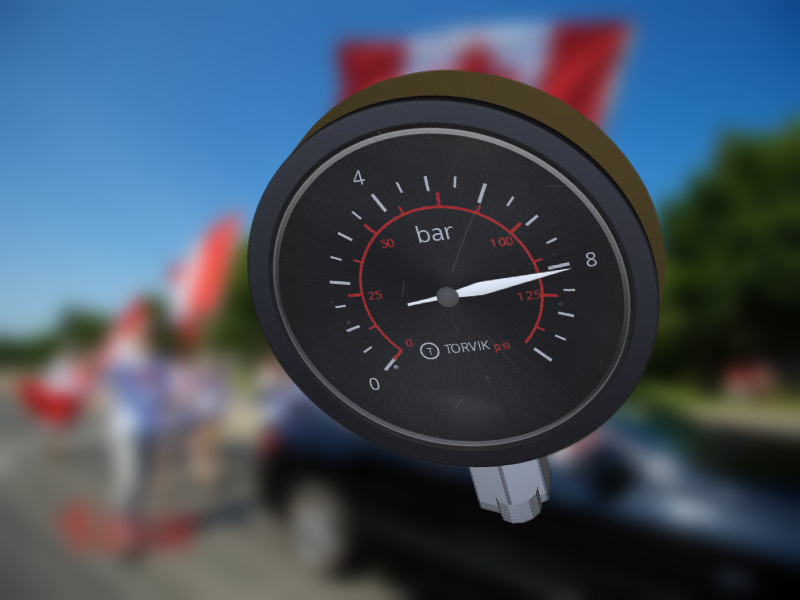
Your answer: 8,bar
